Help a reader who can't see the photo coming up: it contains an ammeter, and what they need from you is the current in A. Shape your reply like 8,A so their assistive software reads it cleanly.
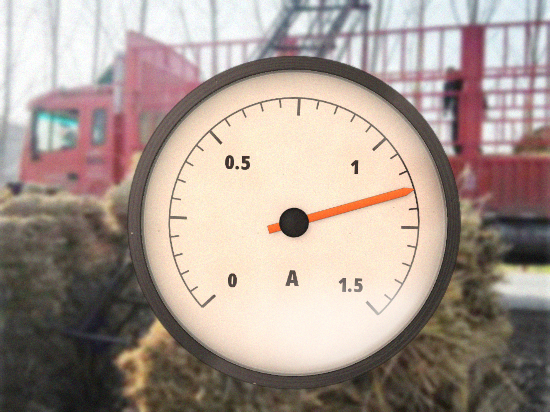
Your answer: 1.15,A
